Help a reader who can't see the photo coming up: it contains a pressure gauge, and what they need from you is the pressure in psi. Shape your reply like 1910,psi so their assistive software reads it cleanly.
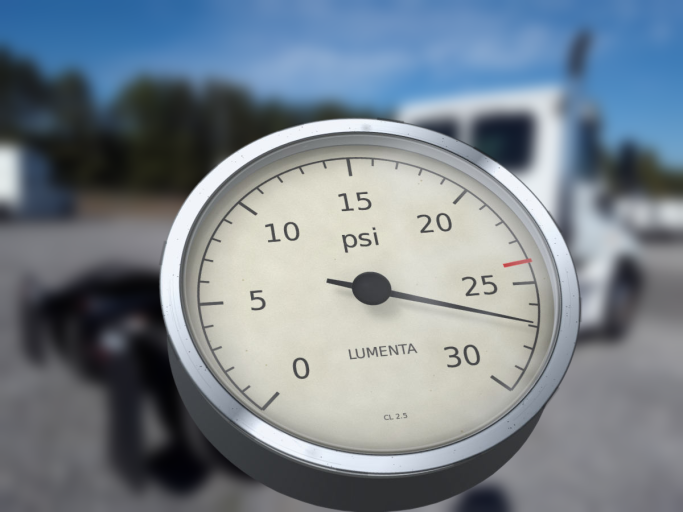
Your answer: 27,psi
